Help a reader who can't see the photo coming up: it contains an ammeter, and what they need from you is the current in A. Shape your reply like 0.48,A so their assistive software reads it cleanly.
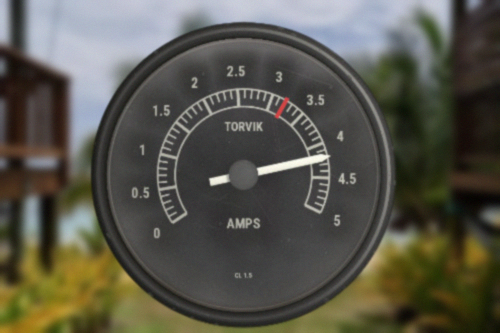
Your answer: 4.2,A
